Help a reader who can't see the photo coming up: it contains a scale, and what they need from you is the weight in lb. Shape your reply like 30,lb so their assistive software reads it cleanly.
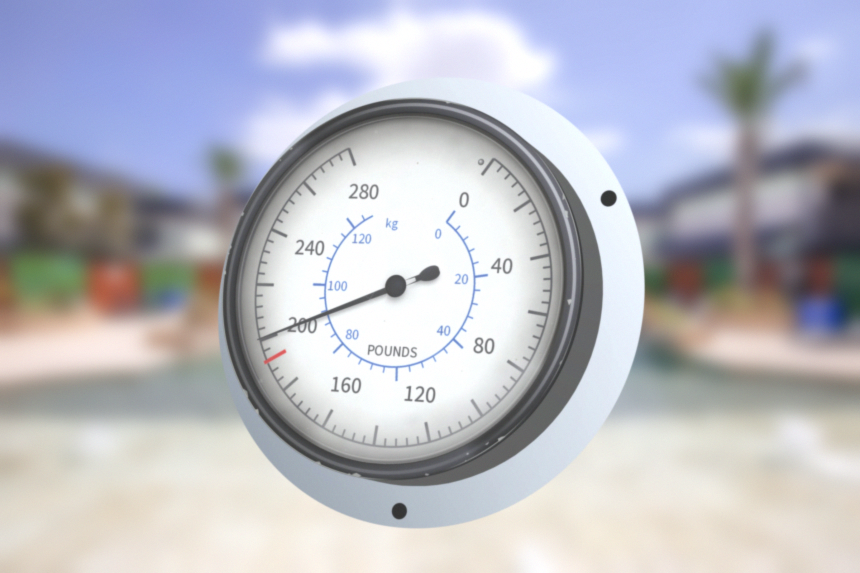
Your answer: 200,lb
